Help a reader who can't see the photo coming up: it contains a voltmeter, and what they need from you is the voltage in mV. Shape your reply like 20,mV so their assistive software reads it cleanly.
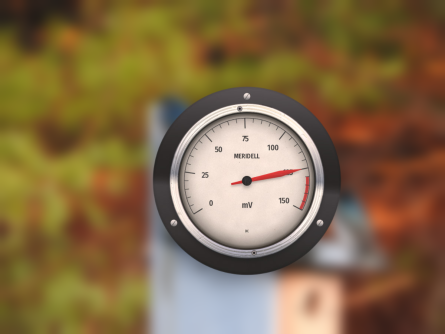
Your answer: 125,mV
